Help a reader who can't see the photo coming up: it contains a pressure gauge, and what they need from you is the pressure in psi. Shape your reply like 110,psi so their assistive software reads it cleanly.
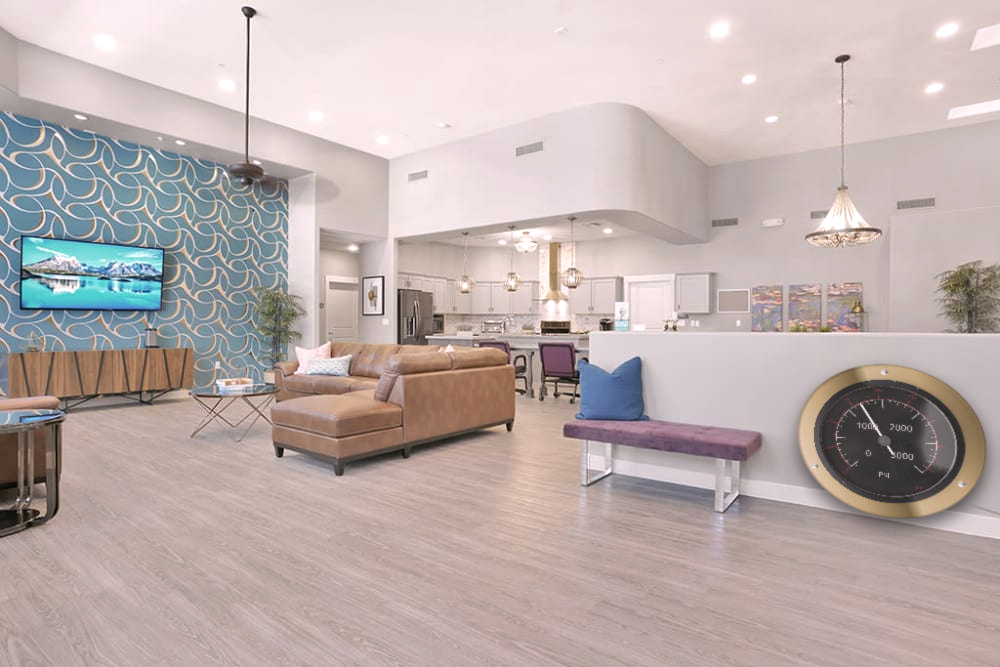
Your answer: 1200,psi
